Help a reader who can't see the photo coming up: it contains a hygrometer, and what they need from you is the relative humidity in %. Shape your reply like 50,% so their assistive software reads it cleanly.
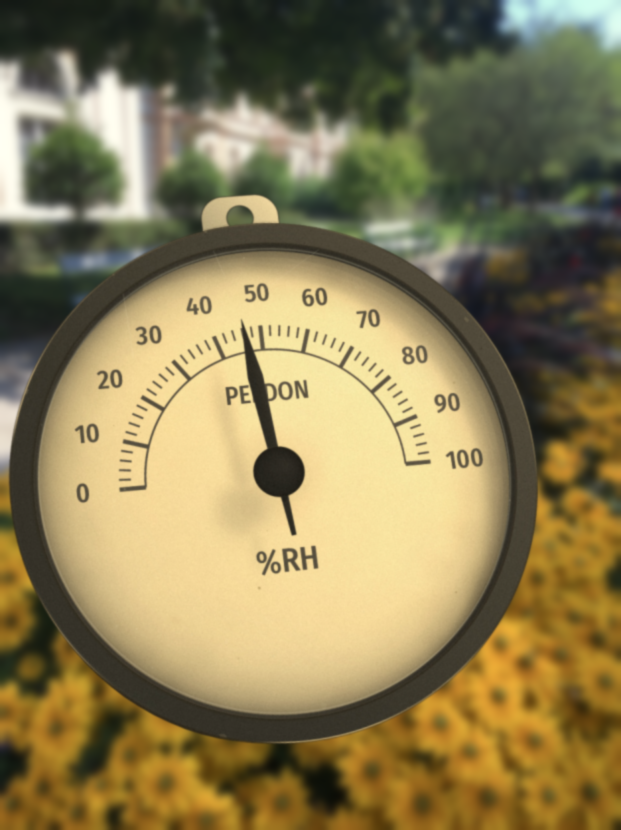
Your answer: 46,%
